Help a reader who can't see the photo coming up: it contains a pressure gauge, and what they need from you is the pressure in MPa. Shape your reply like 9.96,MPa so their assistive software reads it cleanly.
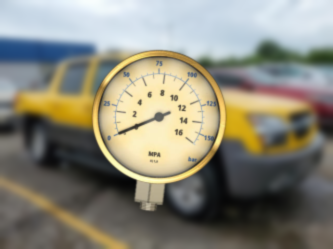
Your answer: 0,MPa
